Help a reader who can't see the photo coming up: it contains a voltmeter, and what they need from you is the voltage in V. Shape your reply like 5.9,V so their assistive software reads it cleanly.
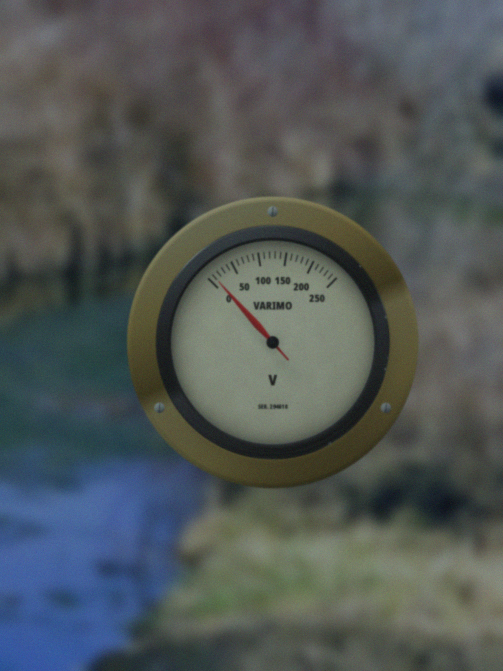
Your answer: 10,V
